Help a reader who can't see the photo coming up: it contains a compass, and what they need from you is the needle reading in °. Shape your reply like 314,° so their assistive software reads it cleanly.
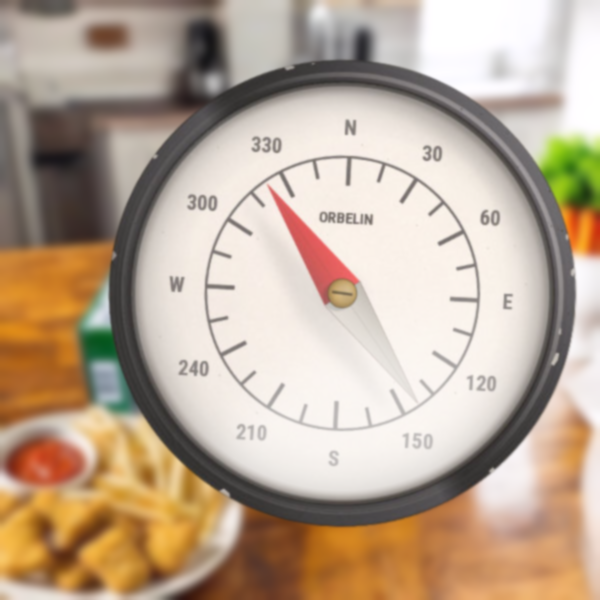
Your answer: 322.5,°
